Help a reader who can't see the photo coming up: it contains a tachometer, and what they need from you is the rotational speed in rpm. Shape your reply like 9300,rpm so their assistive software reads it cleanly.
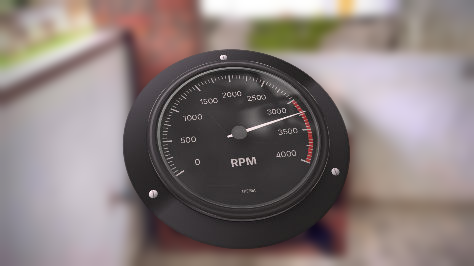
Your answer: 3250,rpm
